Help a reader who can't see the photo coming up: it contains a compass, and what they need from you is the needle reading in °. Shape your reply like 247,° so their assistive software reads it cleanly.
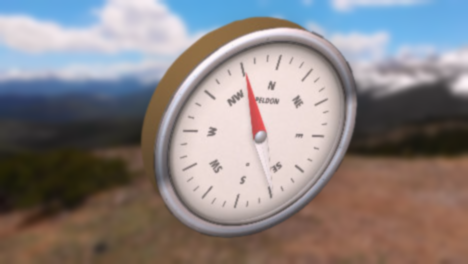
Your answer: 330,°
